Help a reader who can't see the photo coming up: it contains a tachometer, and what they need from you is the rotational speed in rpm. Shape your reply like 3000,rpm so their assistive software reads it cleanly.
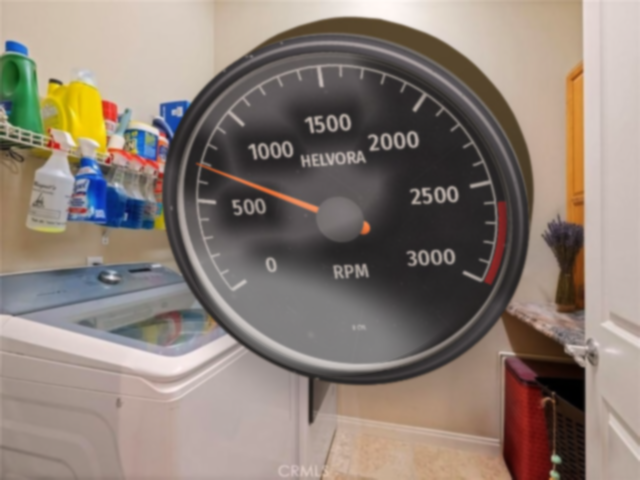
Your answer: 700,rpm
